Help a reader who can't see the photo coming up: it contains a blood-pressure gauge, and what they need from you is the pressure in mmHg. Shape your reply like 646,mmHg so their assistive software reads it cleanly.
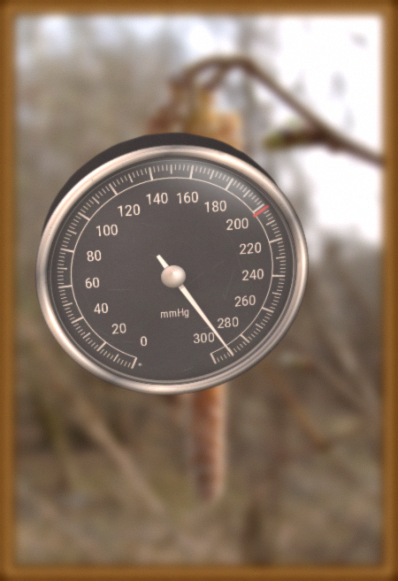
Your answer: 290,mmHg
